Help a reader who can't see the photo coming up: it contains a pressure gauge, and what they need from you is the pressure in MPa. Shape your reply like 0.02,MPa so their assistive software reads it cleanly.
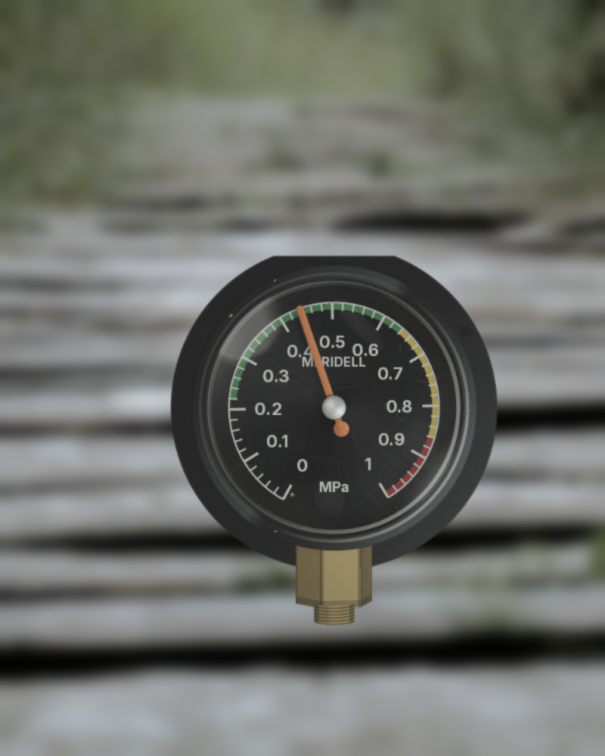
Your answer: 0.44,MPa
